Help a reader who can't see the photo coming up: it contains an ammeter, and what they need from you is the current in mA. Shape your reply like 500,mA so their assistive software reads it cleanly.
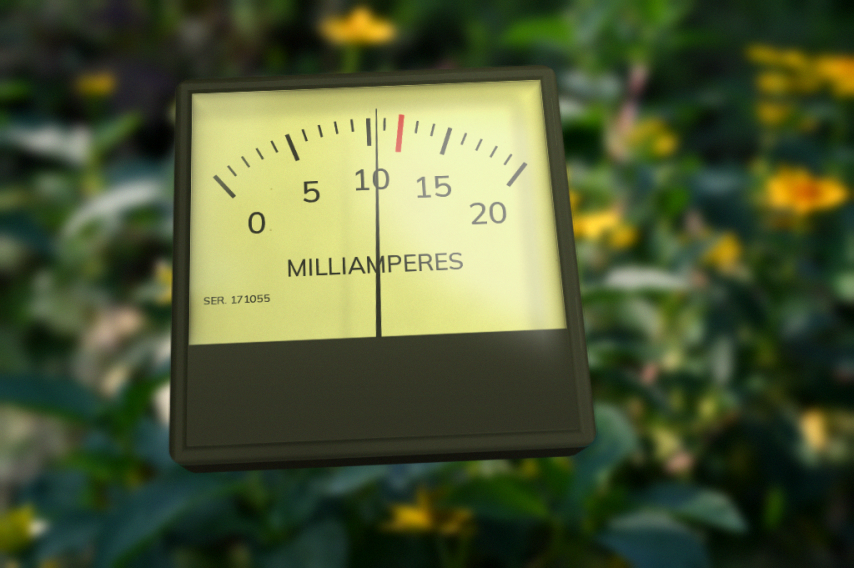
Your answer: 10.5,mA
